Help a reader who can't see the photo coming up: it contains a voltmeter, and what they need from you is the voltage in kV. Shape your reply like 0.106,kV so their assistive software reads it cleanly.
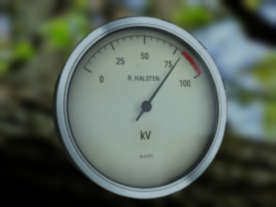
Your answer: 80,kV
